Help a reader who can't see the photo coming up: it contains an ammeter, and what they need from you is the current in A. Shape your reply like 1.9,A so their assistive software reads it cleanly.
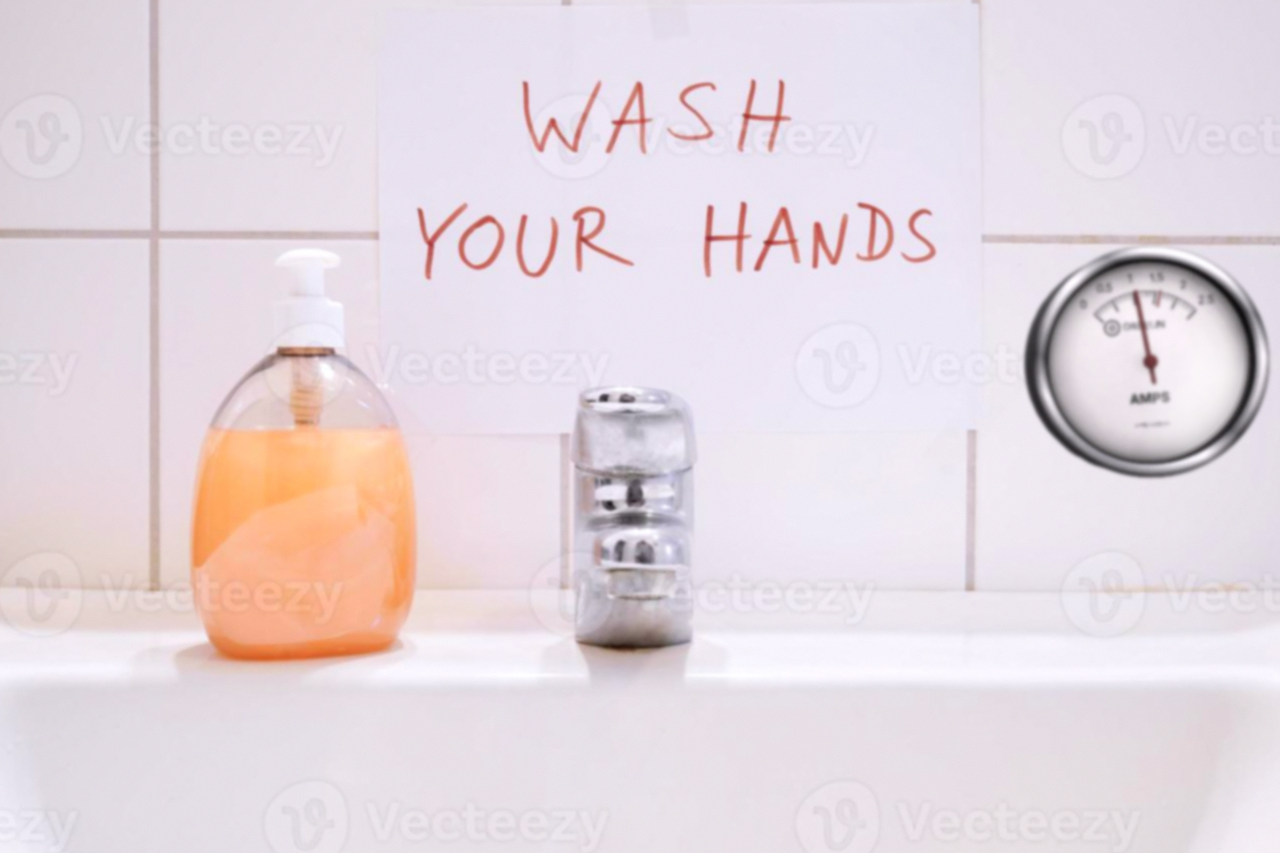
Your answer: 1,A
